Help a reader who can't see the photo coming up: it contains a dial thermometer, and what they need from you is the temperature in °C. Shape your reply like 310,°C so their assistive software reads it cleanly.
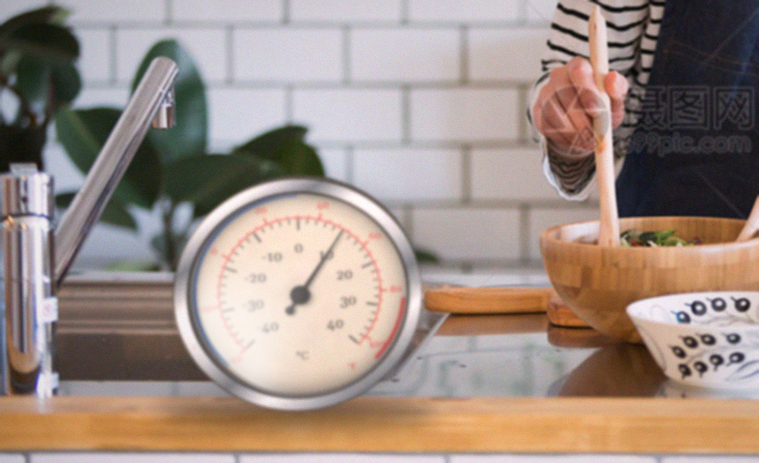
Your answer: 10,°C
